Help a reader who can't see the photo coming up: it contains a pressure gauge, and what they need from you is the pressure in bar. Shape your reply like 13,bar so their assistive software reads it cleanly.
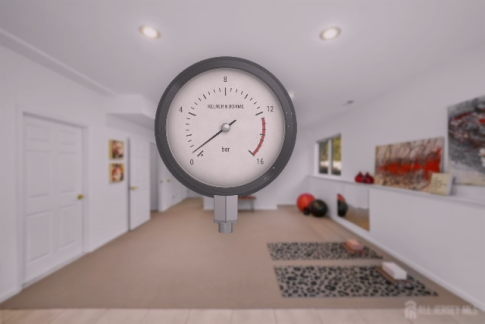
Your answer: 0.5,bar
